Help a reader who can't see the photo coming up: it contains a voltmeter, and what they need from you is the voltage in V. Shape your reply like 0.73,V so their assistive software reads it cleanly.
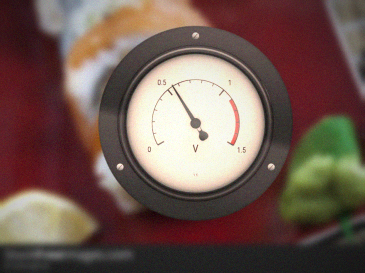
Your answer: 0.55,V
